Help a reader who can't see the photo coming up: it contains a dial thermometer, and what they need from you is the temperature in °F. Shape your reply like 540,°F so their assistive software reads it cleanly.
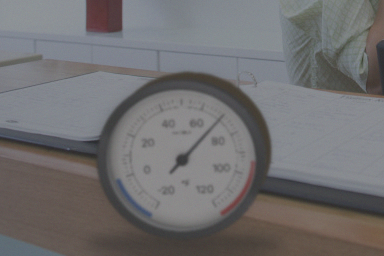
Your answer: 70,°F
